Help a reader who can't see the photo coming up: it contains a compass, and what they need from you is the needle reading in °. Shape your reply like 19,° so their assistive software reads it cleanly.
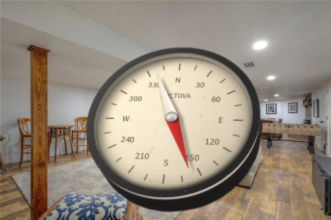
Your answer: 157.5,°
